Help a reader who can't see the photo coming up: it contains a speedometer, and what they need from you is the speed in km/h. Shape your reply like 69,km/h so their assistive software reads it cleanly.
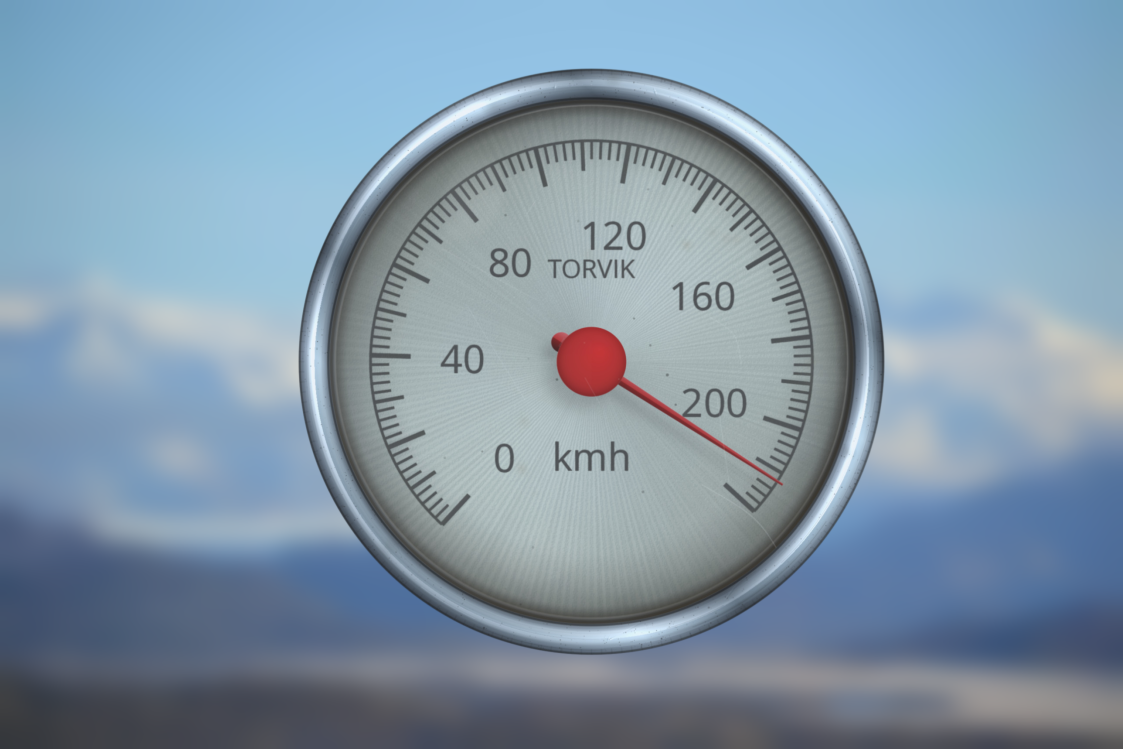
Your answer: 212,km/h
